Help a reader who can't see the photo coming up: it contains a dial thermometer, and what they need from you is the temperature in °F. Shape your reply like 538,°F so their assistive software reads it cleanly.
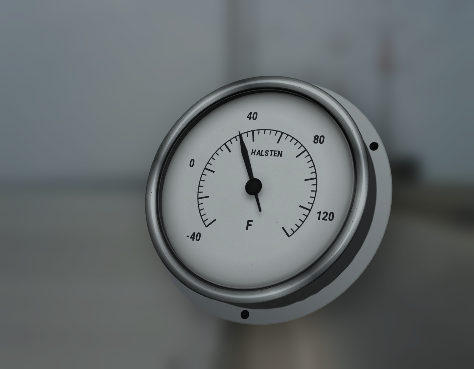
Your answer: 32,°F
